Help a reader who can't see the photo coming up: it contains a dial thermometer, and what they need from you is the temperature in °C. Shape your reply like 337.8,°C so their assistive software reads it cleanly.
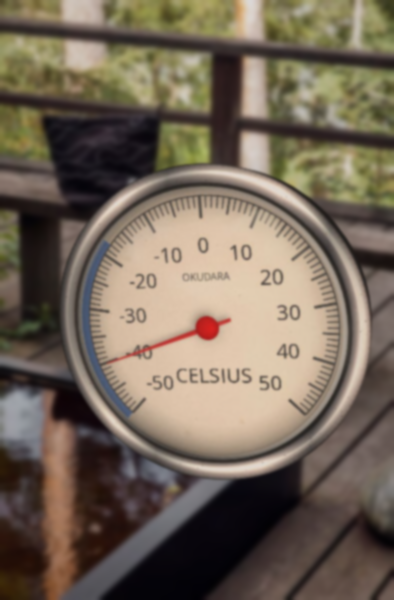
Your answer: -40,°C
